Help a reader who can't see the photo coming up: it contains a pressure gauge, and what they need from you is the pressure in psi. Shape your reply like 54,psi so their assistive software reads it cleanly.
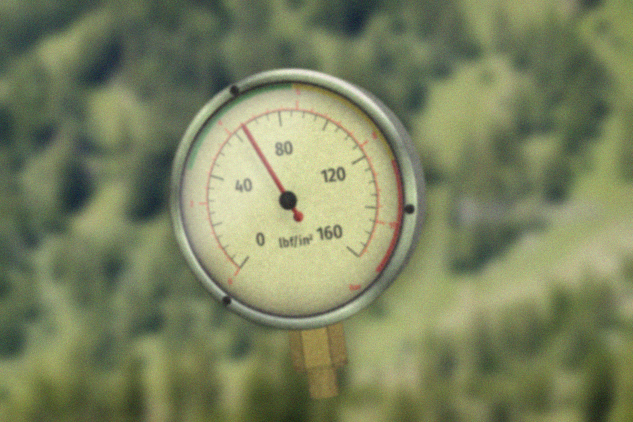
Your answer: 65,psi
